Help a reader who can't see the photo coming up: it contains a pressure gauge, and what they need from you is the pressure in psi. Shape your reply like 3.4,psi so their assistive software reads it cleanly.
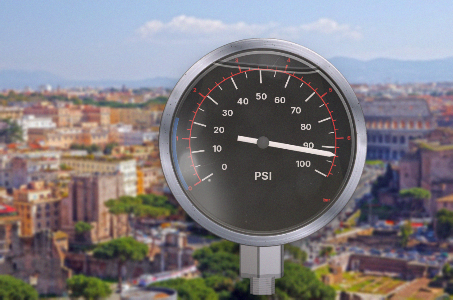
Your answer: 92.5,psi
